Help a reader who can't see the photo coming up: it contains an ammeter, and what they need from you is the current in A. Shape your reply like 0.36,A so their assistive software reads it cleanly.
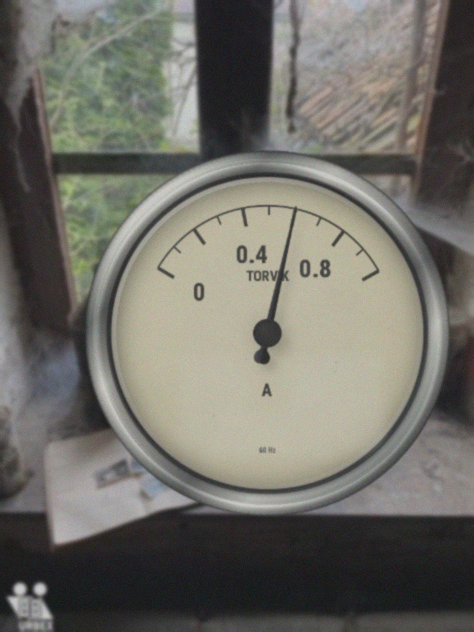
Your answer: 0.6,A
